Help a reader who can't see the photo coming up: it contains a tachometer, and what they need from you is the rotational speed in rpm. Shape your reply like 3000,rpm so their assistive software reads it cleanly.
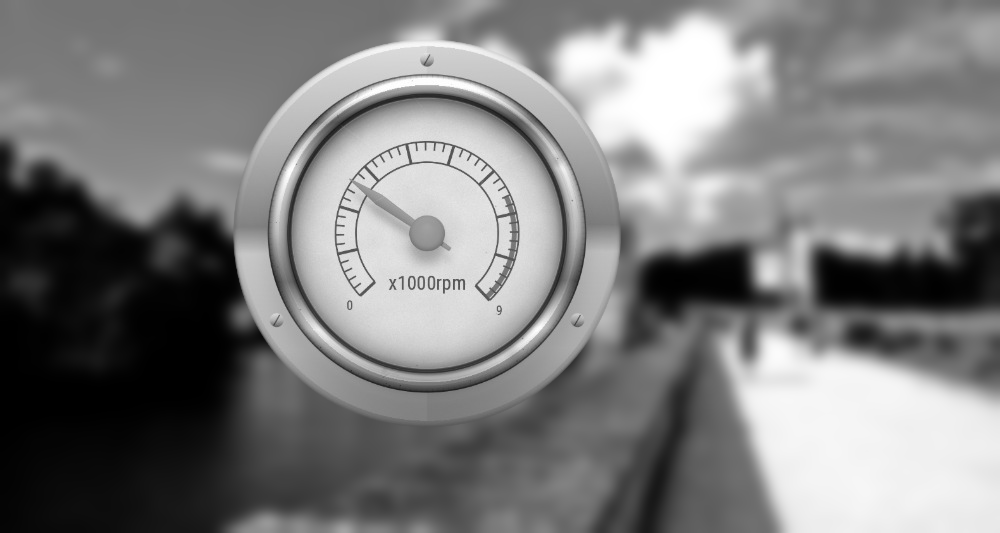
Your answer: 2600,rpm
